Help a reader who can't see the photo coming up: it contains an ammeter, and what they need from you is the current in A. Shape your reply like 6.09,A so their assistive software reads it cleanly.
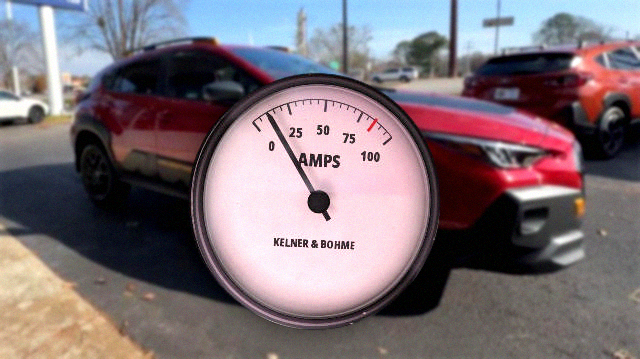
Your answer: 10,A
